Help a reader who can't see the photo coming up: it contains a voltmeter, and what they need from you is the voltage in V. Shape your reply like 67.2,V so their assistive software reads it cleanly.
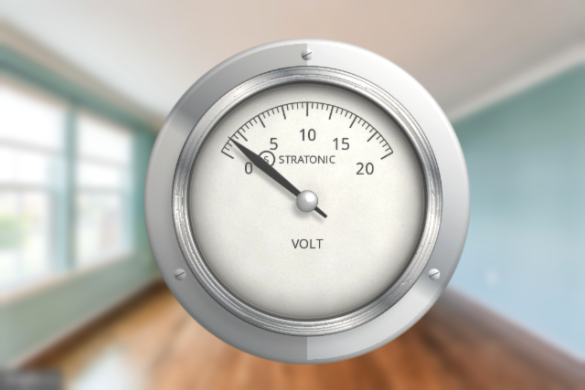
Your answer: 1.5,V
